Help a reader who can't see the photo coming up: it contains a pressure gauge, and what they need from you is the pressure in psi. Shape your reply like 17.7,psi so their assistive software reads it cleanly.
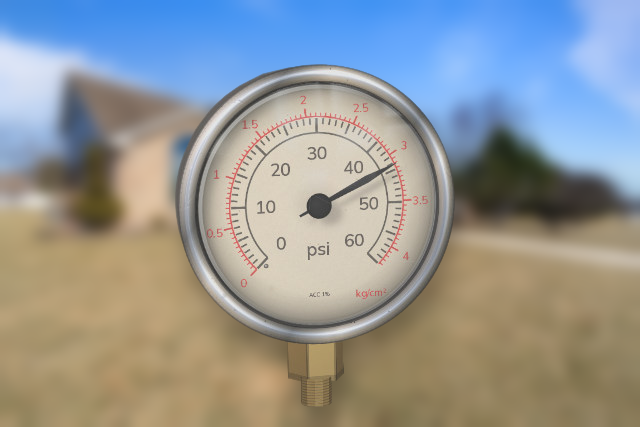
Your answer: 44,psi
